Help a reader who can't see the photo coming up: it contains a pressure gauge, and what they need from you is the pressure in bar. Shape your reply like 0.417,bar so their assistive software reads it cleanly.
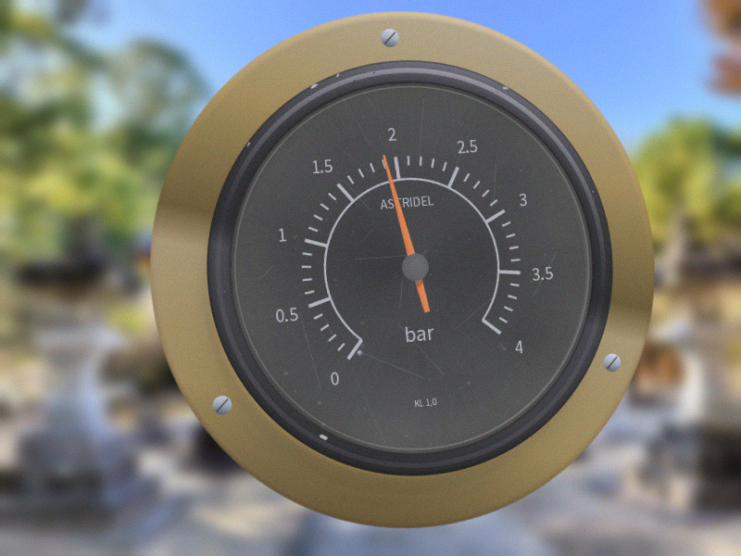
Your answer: 1.9,bar
